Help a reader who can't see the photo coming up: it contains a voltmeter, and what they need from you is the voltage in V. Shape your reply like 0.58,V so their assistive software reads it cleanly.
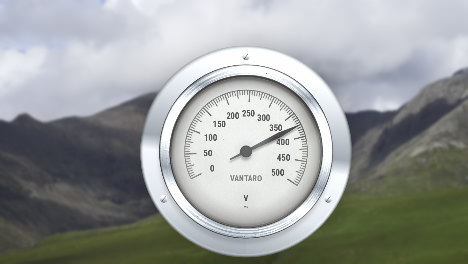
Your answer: 375,V
